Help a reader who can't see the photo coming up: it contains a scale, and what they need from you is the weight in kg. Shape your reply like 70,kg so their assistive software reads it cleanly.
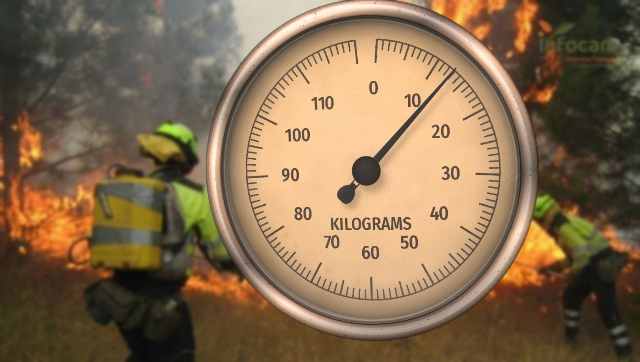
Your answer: 13,kg
